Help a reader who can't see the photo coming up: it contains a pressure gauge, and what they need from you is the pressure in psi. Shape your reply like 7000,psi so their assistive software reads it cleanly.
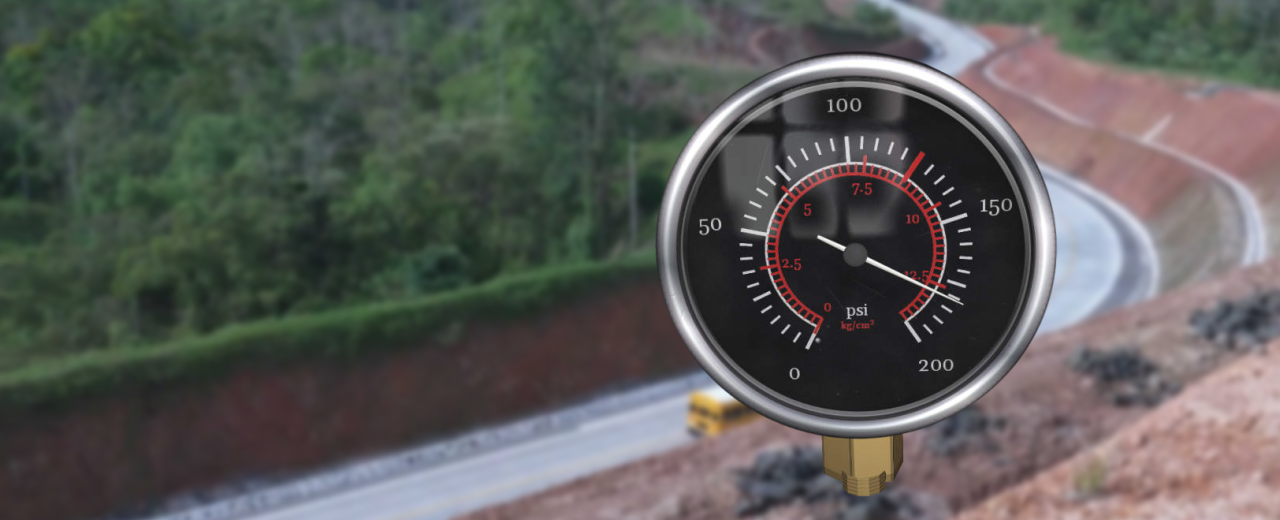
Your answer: 180,psi
